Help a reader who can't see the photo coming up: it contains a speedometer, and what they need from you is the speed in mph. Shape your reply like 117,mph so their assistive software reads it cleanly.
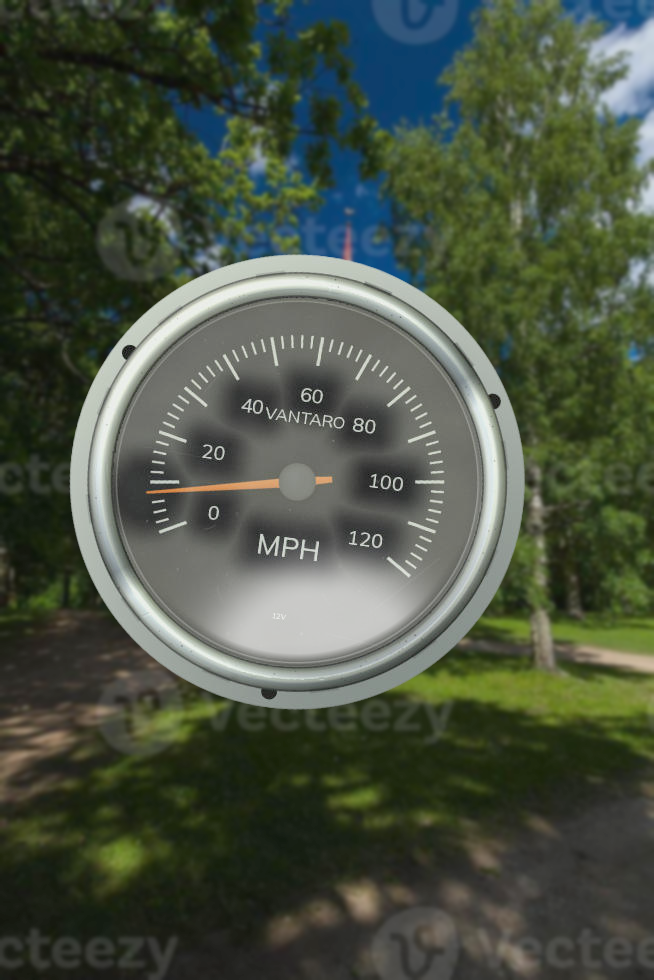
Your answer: 8,mph
